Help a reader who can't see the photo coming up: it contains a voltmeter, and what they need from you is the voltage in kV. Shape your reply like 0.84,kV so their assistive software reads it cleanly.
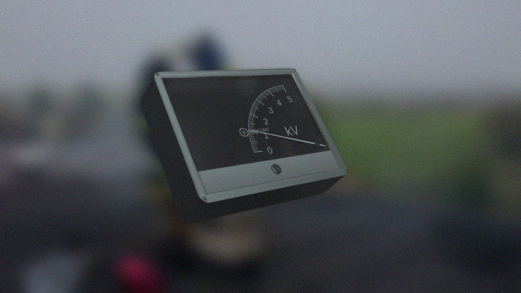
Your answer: 1,kV
